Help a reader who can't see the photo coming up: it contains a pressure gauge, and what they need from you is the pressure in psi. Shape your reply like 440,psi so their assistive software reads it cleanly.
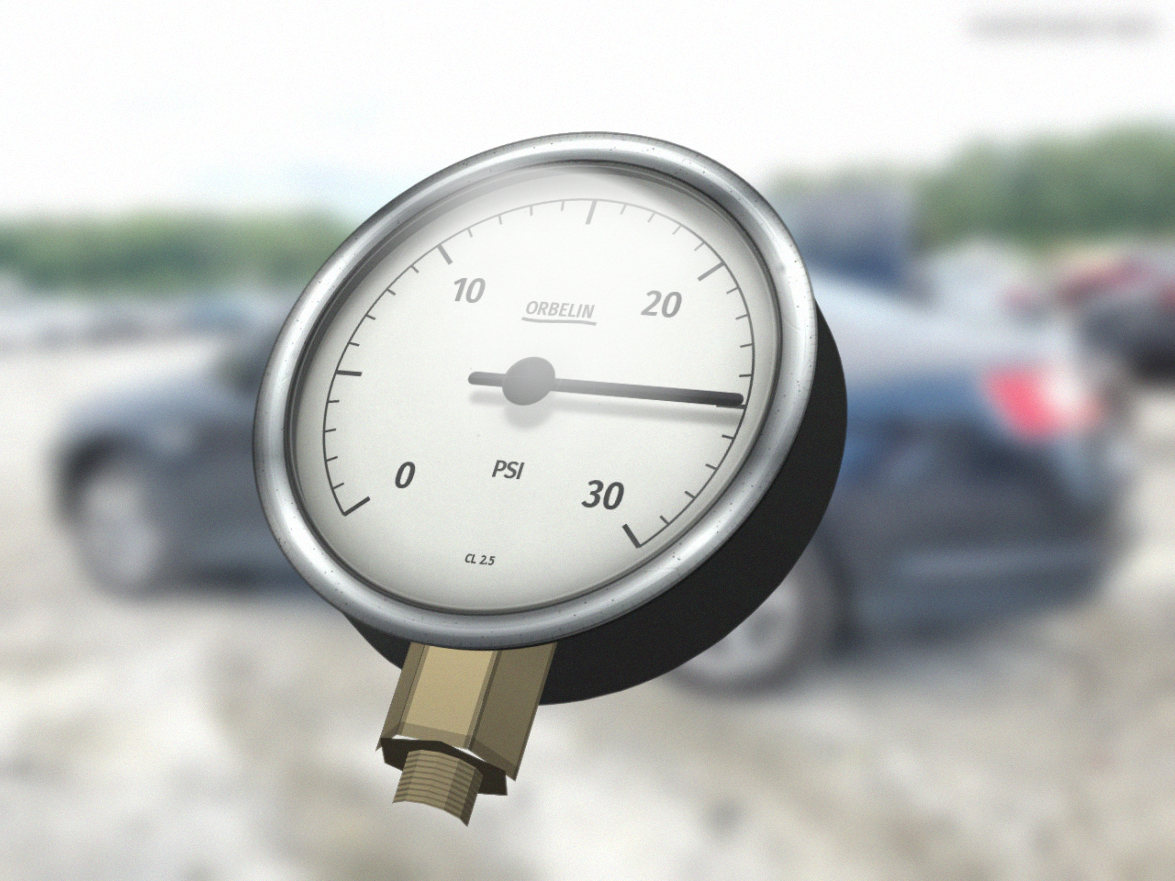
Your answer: 25,psi
